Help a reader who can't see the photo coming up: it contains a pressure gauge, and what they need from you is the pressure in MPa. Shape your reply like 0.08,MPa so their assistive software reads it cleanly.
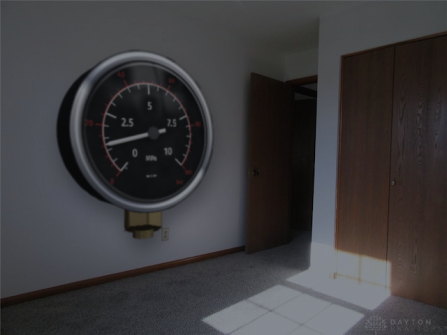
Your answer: 1.25,MPa
